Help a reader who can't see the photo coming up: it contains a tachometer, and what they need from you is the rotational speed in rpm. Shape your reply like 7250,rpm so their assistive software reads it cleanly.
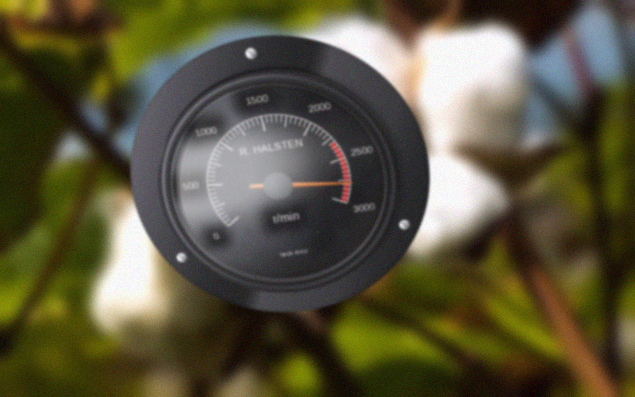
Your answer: 2750,rpm
